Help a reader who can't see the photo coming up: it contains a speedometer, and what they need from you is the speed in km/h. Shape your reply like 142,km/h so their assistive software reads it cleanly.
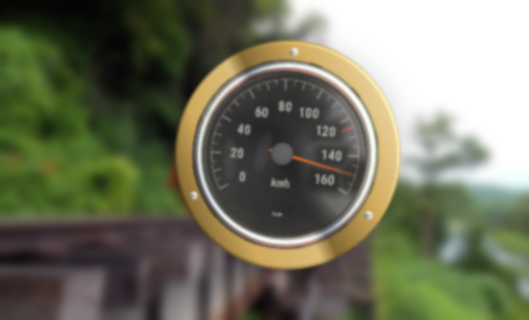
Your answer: 150,km/h
